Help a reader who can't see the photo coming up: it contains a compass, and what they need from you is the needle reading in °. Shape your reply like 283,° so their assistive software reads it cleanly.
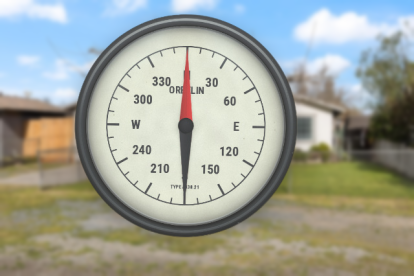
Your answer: 0,°
